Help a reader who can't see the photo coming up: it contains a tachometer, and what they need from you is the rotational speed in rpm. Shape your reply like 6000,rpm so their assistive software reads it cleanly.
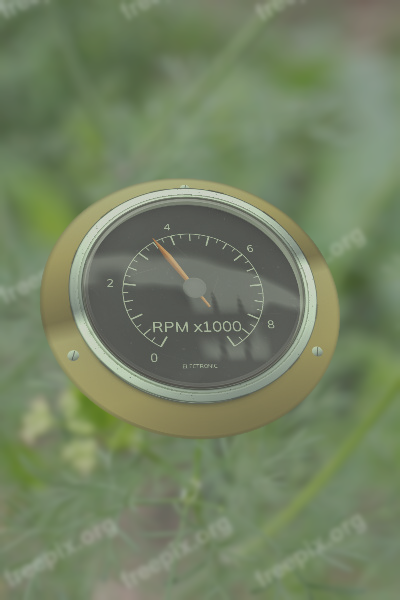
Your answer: 3500,rpm
